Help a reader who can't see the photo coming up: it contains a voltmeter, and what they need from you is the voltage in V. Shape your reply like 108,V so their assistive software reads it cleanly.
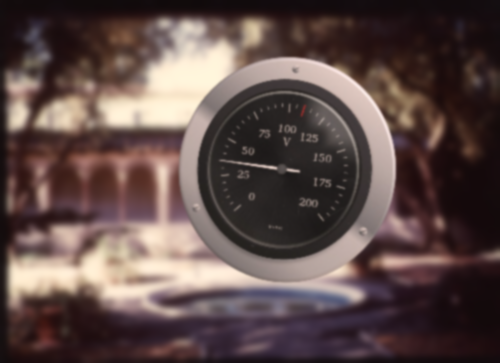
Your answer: 35,V
